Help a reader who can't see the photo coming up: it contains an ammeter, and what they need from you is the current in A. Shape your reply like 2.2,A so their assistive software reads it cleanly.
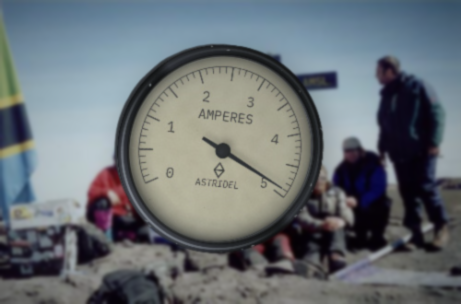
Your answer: 4.9,A
